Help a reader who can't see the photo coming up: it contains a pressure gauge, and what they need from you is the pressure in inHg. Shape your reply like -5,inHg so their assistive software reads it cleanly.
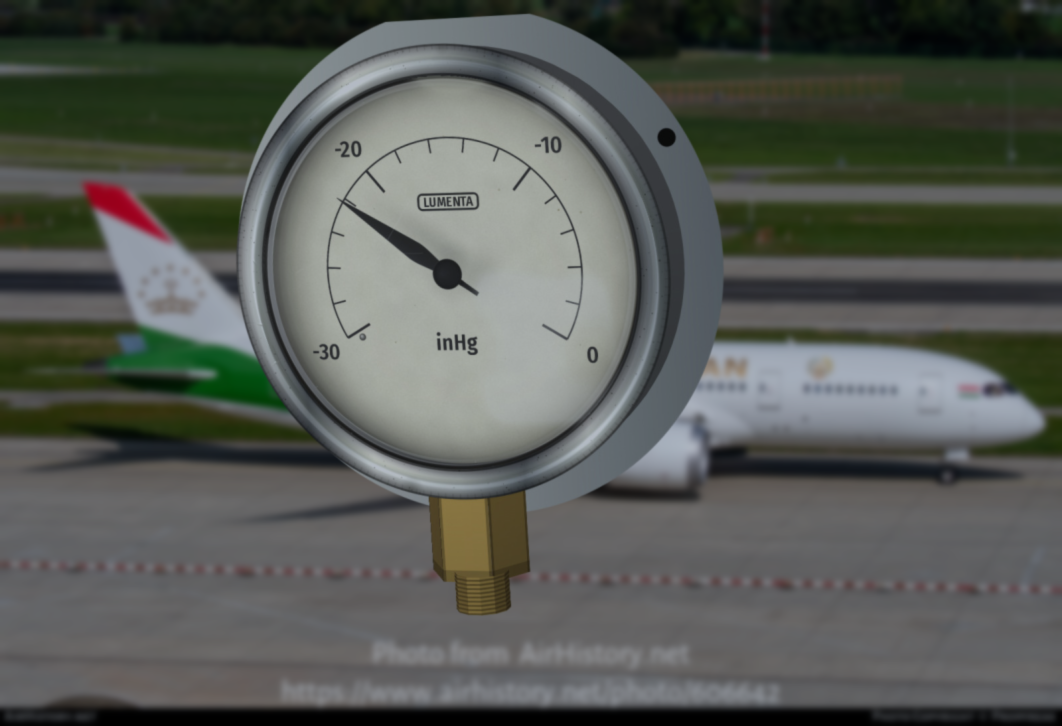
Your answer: -22,inHg
